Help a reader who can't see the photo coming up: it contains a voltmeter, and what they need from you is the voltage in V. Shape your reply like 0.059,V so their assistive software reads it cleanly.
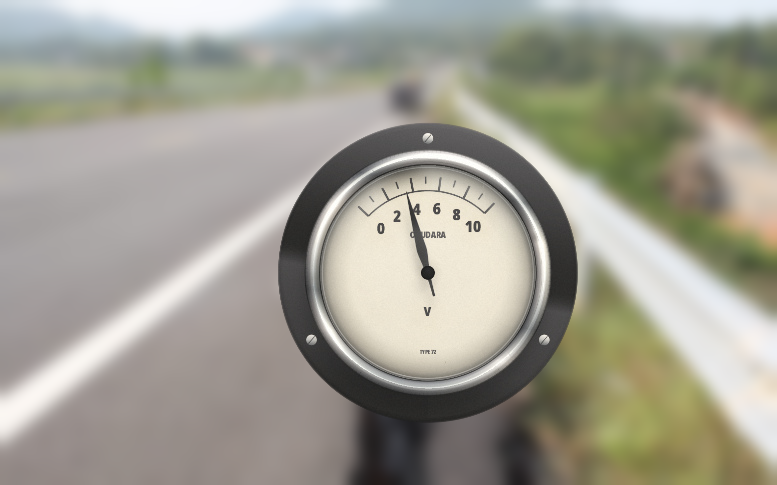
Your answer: 3.5,V
